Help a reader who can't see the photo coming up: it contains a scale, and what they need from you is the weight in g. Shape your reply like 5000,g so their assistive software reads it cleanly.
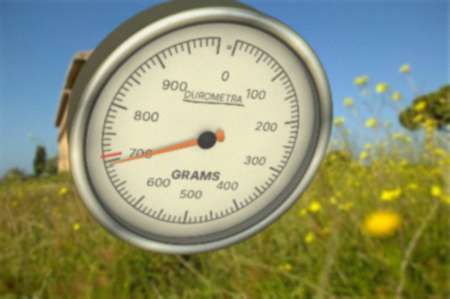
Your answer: 700,g
